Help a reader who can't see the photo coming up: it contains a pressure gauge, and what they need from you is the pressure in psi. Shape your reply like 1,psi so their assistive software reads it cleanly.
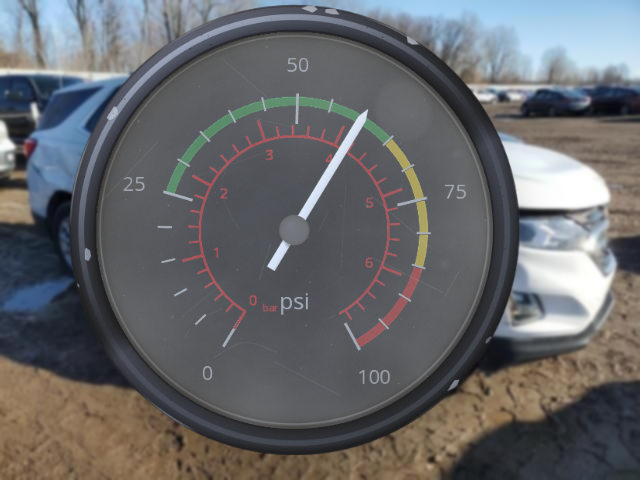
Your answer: 60,psi
